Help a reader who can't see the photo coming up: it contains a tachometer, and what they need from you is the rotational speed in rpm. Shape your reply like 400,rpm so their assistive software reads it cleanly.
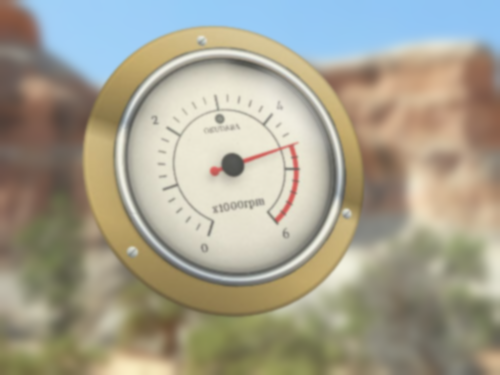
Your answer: 4600,rpm
